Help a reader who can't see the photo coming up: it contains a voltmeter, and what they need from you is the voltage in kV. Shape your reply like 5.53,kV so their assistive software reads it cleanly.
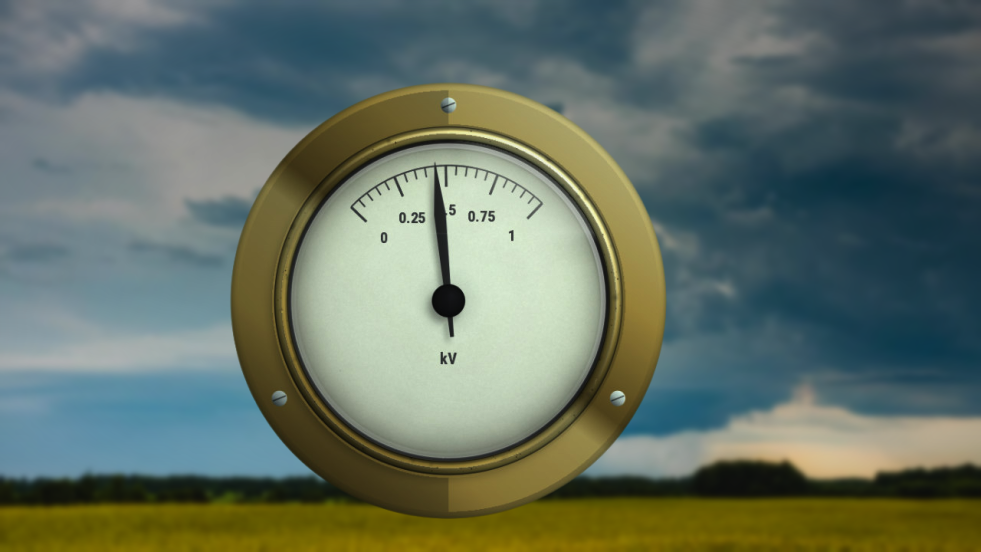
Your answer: 0.45,kV
